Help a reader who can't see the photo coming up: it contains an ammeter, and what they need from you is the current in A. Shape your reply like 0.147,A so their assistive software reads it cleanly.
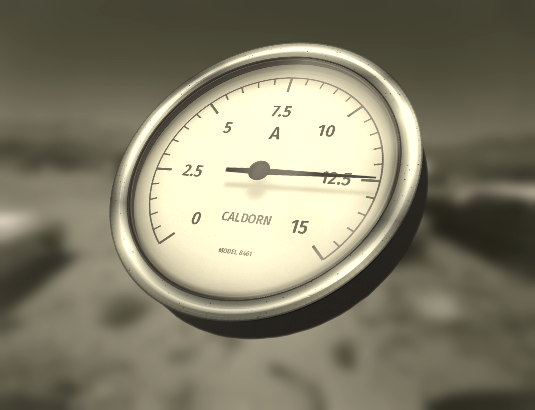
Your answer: 12.5,A
